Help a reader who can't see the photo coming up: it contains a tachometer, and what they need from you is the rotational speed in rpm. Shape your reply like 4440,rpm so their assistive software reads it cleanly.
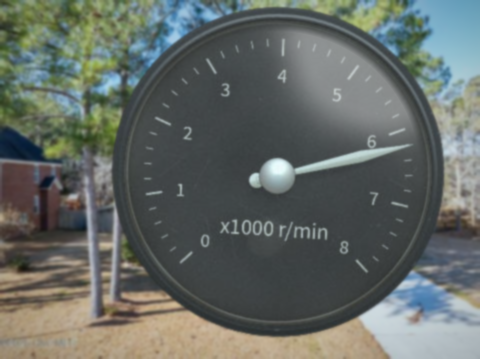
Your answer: 6200,rpm
